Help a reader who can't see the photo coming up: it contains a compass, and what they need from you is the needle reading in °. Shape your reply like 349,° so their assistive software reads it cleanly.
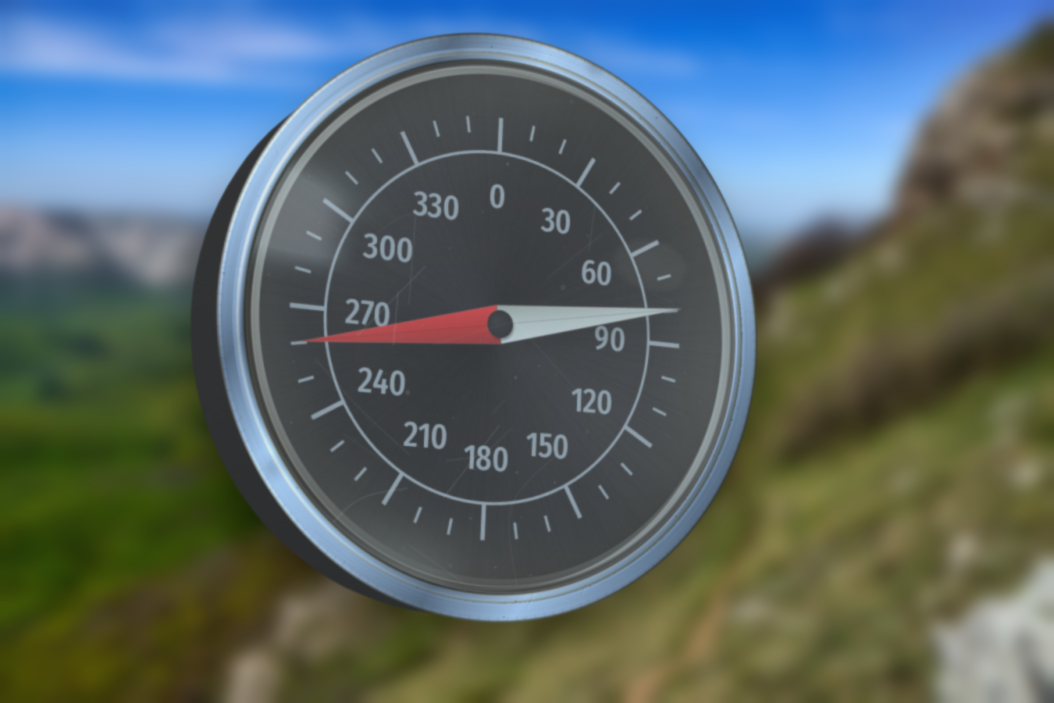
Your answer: 260,°
